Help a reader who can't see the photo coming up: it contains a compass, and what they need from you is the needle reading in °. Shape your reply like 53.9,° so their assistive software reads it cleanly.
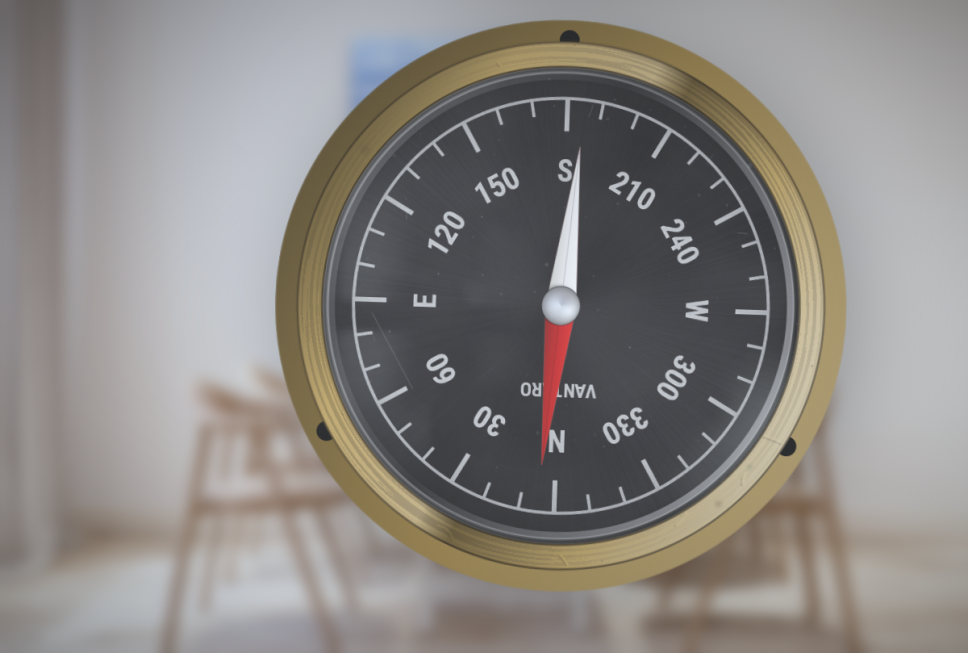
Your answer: 5,°
